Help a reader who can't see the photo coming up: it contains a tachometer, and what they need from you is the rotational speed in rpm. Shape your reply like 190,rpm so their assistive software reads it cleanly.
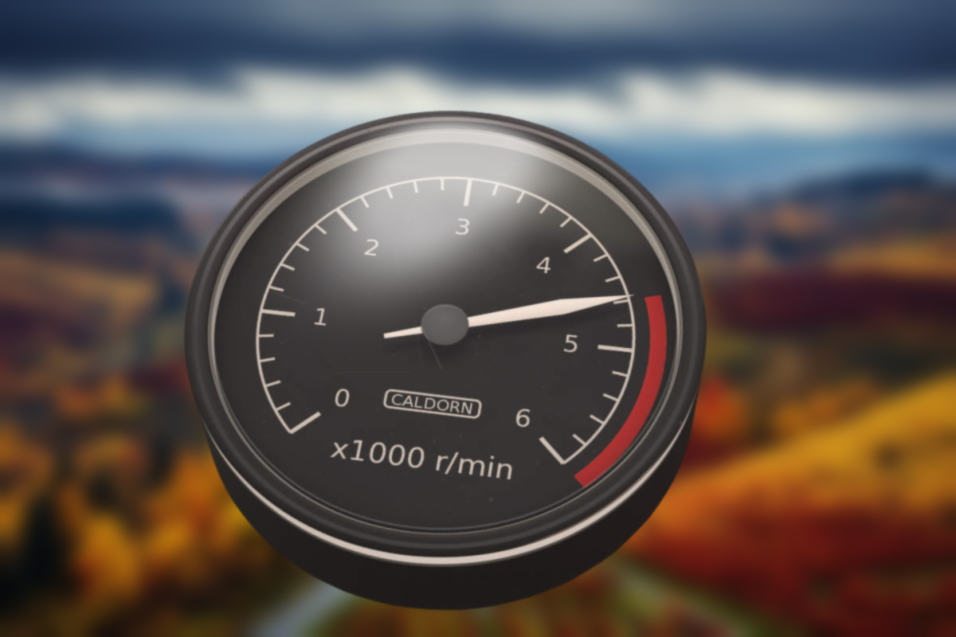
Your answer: 4600,rpm
